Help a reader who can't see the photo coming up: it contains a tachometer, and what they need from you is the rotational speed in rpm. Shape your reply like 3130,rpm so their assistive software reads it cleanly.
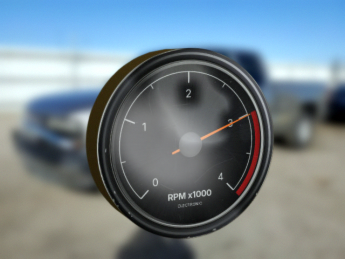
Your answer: 3000,rpm
